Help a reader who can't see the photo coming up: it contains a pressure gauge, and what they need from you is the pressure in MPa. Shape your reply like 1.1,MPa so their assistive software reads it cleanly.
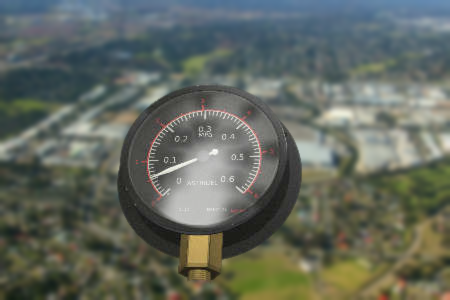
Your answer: 0.05,MPa
